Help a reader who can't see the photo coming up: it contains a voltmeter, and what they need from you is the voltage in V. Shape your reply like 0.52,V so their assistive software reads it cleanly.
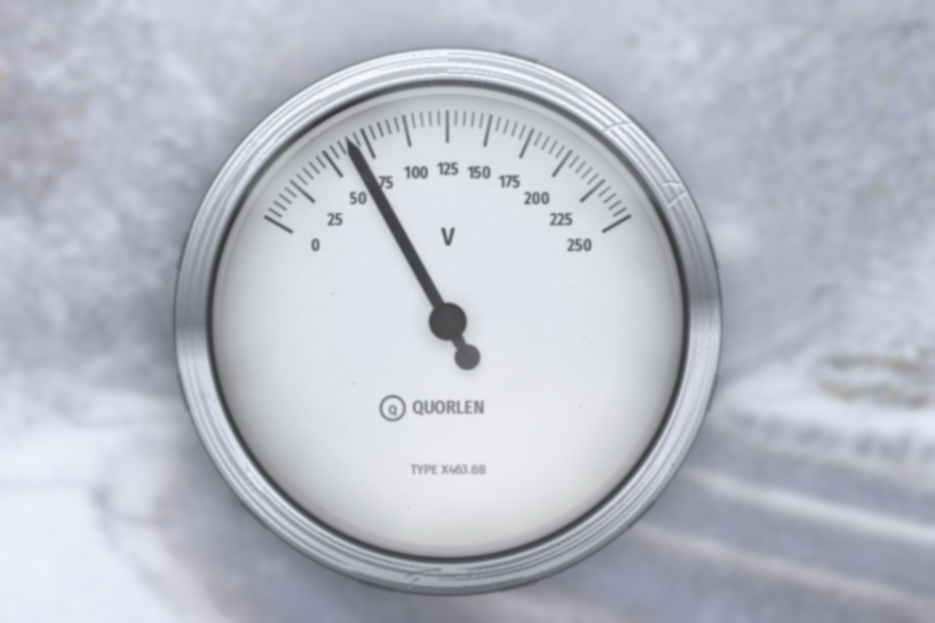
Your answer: 65,V
